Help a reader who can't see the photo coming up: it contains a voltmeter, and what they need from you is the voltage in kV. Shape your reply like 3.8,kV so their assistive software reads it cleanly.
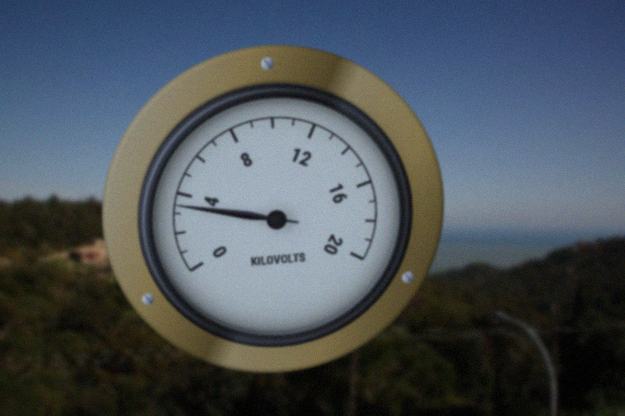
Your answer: 3.5,kV
